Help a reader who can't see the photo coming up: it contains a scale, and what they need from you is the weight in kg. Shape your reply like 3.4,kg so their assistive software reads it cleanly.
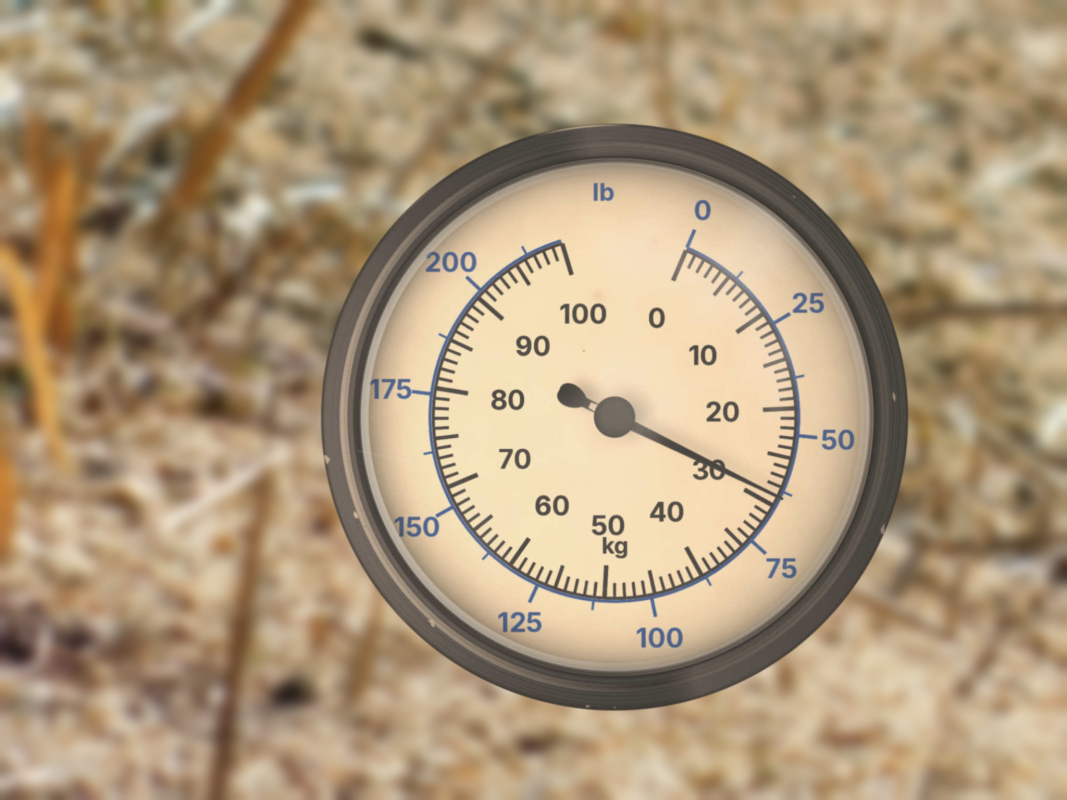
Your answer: 29,kg
